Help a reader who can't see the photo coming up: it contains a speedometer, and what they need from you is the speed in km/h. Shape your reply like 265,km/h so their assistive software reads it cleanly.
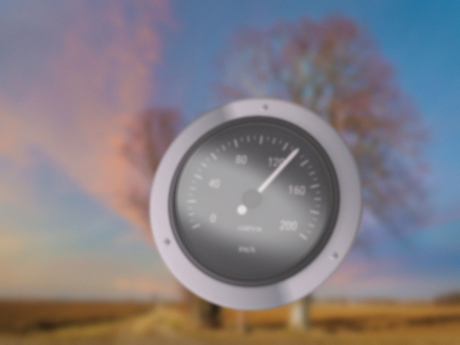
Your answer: 130,km/h
